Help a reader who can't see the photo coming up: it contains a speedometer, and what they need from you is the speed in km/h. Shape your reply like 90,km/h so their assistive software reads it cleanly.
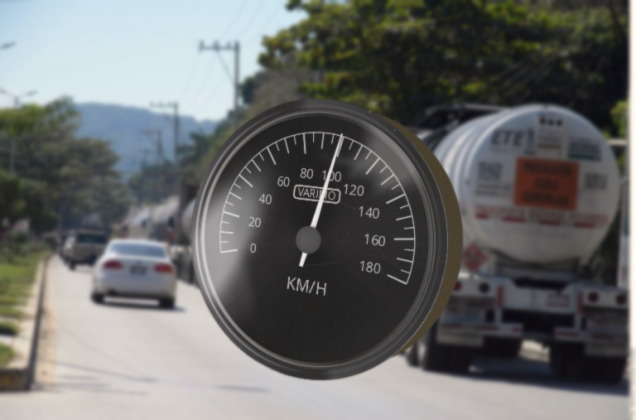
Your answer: 100,km/h
